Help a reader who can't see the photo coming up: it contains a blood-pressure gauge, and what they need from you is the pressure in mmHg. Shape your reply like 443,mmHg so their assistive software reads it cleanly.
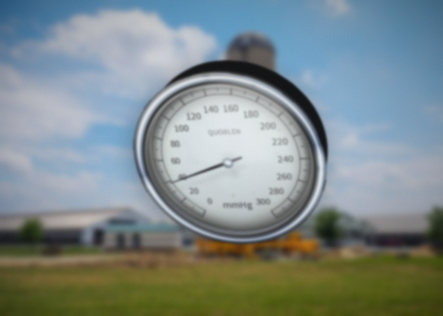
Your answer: 40,mmHg
